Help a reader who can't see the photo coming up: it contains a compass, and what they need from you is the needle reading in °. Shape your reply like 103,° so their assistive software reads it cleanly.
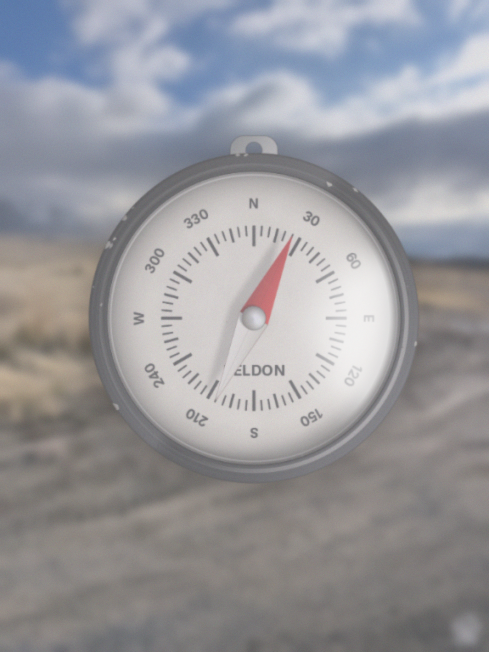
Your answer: 25,°
